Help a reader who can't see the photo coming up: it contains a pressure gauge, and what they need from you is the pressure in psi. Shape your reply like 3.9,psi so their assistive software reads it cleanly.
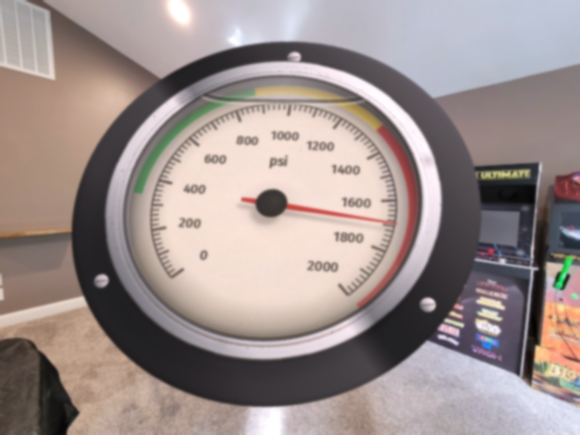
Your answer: 1700,psi
